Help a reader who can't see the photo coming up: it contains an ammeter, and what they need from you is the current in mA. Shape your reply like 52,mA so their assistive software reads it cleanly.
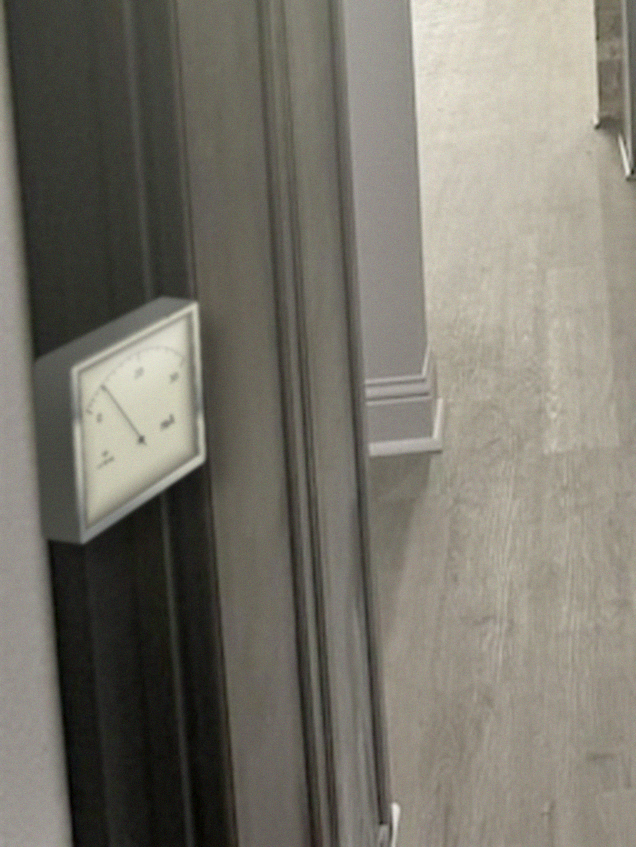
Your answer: 10,mA
